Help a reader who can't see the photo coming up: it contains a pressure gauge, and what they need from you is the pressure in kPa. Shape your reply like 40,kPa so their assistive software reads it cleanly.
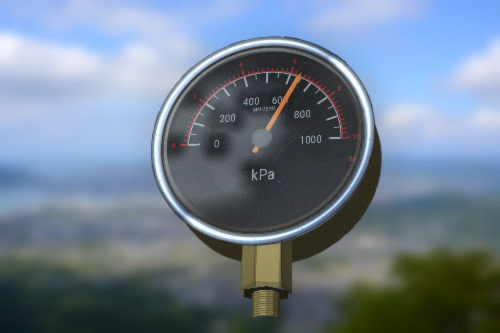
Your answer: 650,kPa
